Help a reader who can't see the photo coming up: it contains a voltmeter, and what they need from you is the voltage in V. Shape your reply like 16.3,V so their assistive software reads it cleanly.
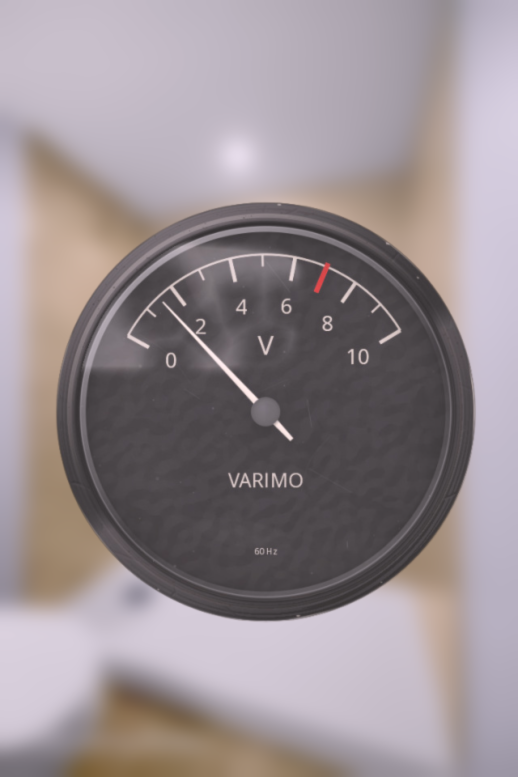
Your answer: 1.5,V
